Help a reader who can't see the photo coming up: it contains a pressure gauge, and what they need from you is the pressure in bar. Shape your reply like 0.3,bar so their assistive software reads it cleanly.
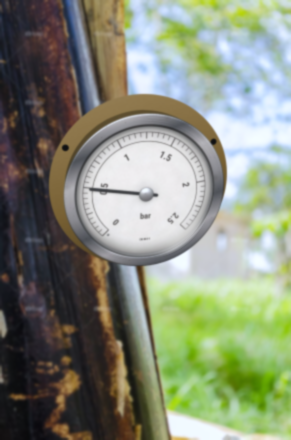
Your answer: 0.5,bar
